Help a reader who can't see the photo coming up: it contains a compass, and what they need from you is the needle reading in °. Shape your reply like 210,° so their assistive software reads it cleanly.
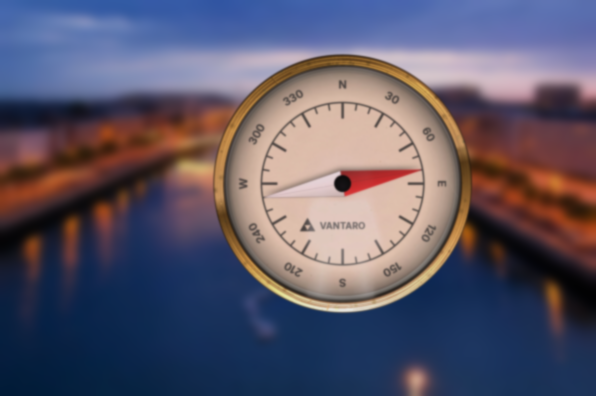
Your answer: 80,°
